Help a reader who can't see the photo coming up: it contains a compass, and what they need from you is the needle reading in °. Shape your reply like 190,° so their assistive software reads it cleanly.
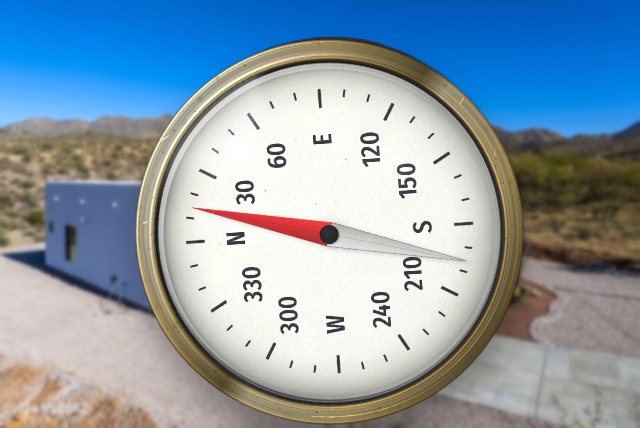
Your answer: 15,°
